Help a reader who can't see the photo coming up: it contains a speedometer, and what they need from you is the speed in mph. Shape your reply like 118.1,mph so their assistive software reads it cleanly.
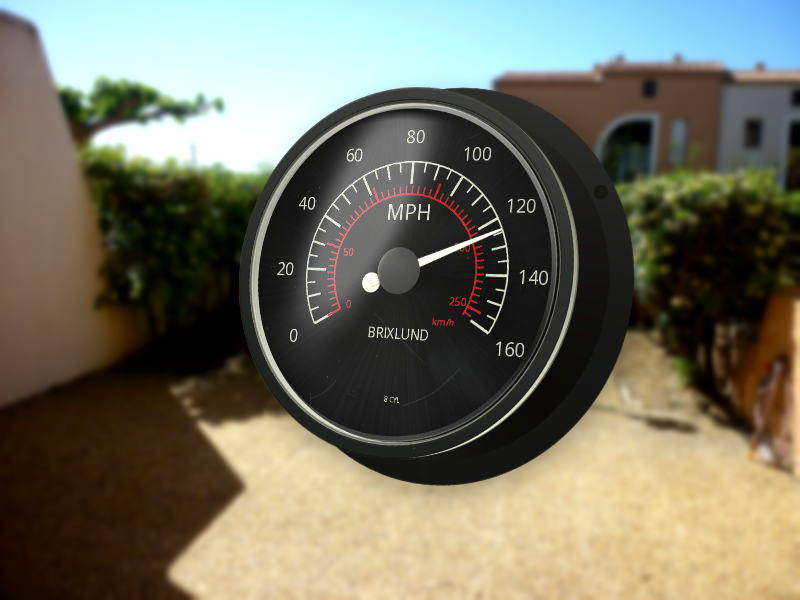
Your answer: 125,mph
